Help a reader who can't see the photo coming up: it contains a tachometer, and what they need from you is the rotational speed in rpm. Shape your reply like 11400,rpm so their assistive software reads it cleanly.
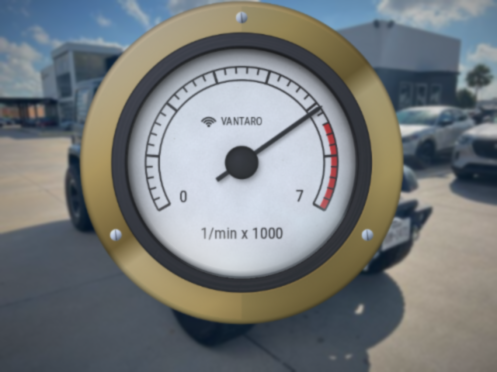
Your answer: 5100,rpm
